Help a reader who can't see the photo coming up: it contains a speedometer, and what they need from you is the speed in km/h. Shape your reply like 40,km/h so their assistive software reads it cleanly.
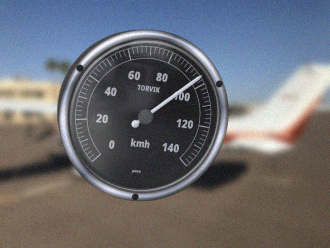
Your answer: 96,km/h
